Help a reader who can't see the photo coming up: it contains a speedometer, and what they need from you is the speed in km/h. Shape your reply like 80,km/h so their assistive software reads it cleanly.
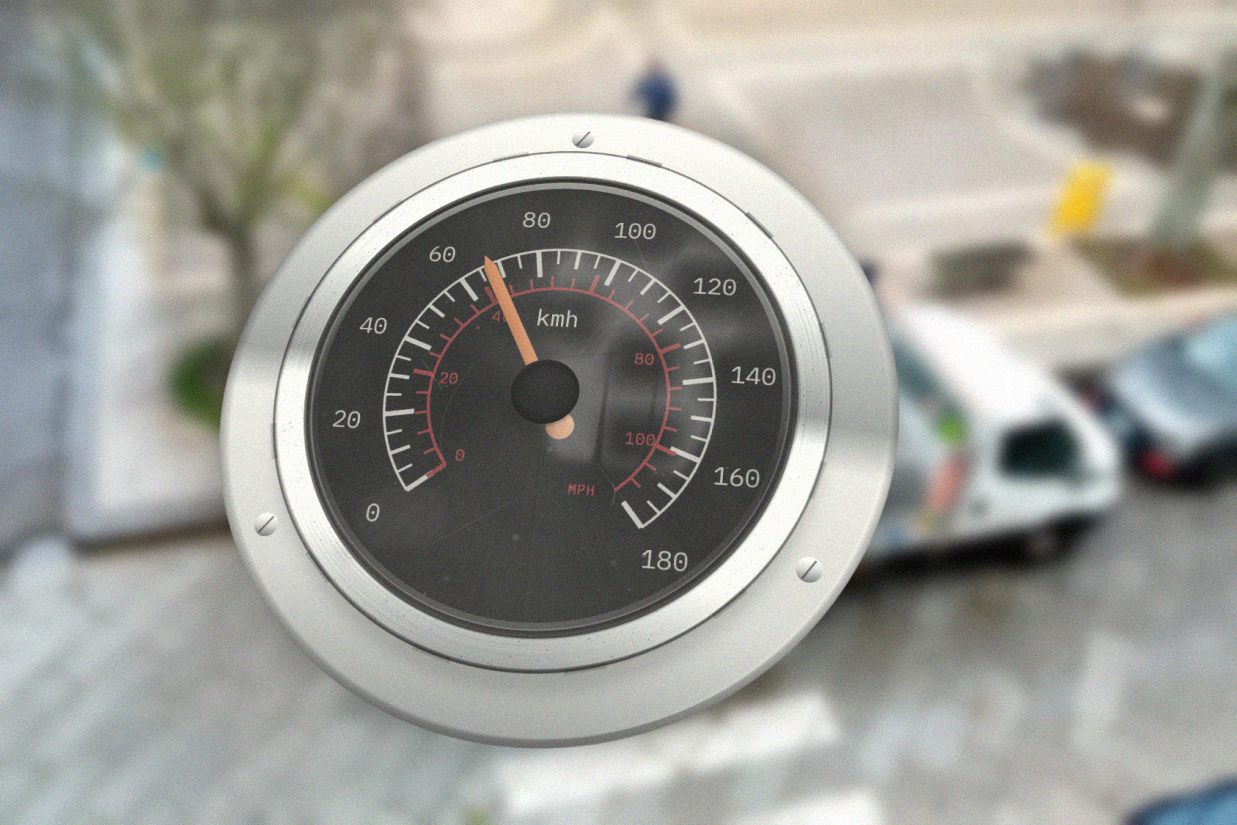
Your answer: 67.5,km/h
